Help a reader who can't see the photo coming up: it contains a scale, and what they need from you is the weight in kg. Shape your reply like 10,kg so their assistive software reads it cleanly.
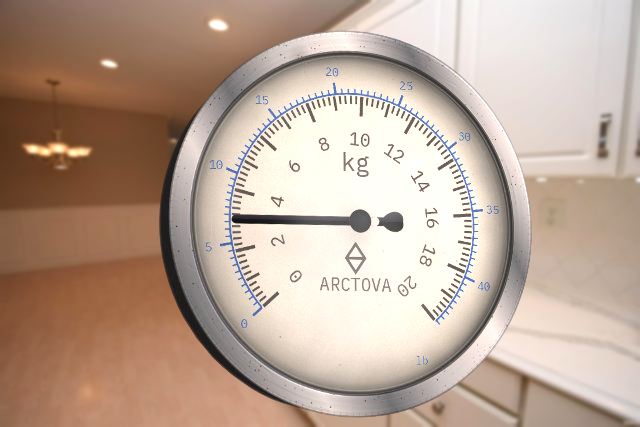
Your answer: 3,kg
